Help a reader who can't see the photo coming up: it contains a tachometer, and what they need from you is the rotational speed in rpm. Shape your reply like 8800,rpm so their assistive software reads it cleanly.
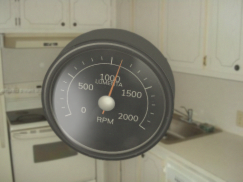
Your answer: 1100,rpm
